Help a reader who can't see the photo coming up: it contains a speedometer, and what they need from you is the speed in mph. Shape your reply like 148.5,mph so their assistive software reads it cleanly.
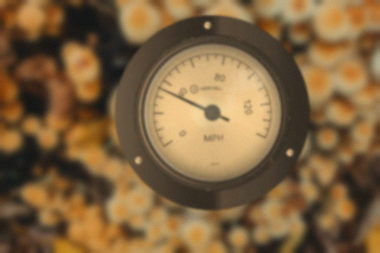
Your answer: 35,mph
